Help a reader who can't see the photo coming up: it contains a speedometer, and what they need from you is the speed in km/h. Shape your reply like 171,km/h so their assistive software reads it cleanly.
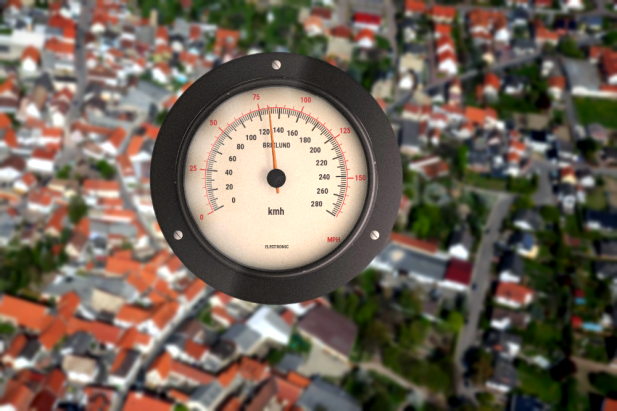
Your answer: 130,km/h
